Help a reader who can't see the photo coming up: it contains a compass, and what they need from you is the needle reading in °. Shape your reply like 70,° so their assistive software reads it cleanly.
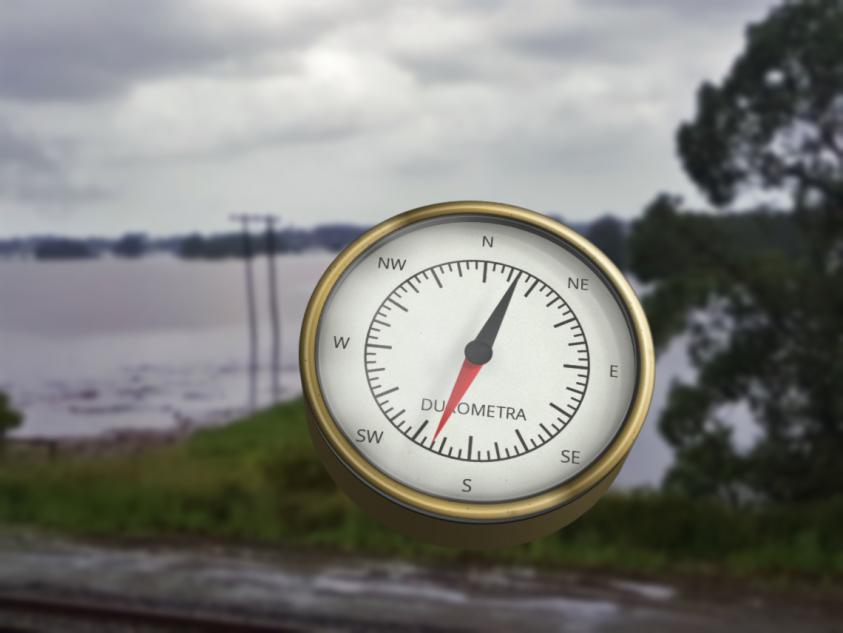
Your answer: 200,°
